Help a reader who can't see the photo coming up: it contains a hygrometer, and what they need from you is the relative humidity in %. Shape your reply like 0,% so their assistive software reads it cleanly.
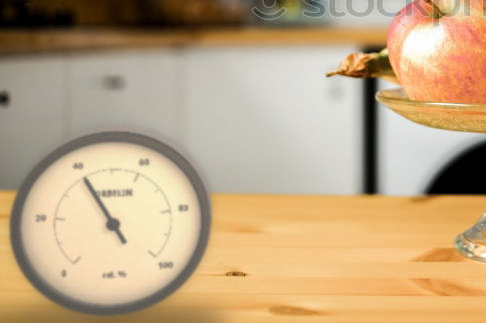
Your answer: 40,%
